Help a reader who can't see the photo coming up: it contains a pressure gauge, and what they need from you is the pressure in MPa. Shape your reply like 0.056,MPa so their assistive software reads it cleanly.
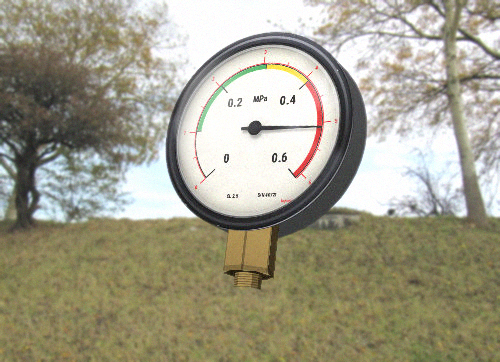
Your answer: 0.5,MPa
